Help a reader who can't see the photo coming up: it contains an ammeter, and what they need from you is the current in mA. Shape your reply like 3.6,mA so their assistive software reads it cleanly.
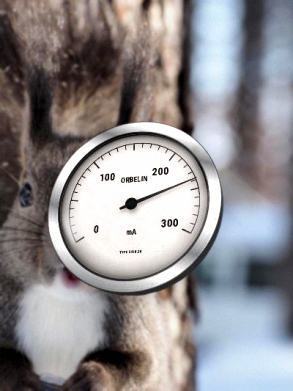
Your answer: 240,mA
